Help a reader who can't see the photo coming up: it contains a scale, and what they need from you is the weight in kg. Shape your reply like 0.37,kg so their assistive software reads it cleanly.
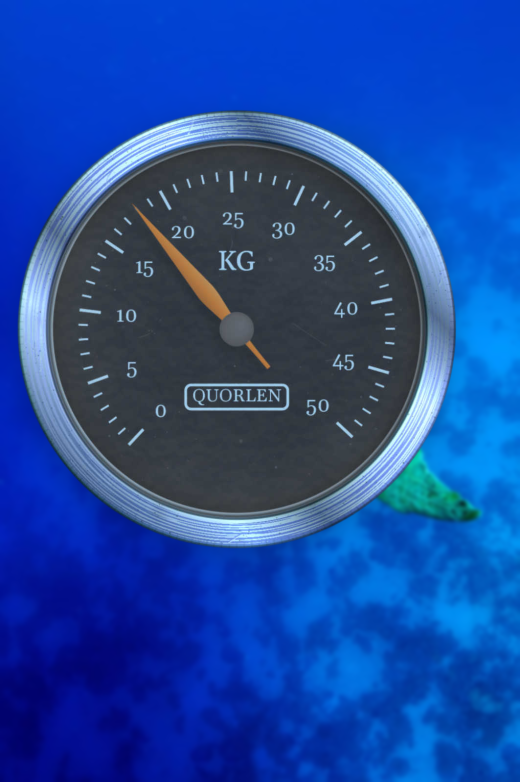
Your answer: 18,kg
